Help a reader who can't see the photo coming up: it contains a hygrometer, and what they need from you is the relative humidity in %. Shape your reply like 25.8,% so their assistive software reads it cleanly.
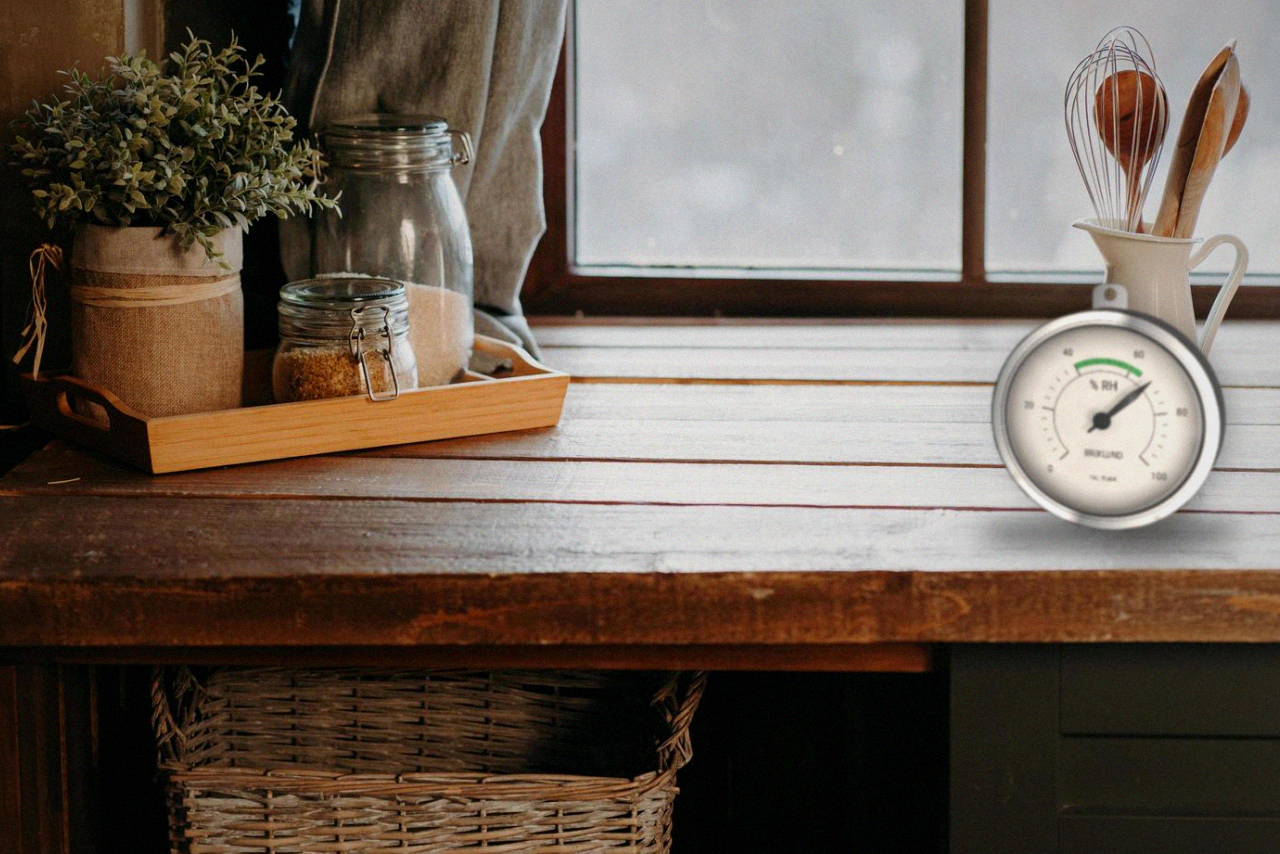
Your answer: 68,%
